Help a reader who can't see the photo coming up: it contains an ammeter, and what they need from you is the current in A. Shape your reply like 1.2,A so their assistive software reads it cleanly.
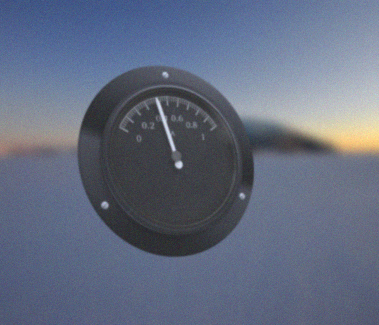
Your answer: 0.4,A
